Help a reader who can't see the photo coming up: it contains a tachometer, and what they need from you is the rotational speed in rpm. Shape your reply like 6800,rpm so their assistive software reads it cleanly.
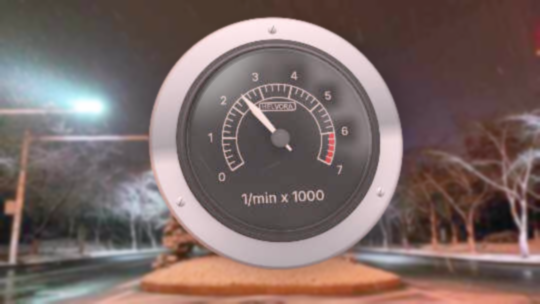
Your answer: 2400,rpm
